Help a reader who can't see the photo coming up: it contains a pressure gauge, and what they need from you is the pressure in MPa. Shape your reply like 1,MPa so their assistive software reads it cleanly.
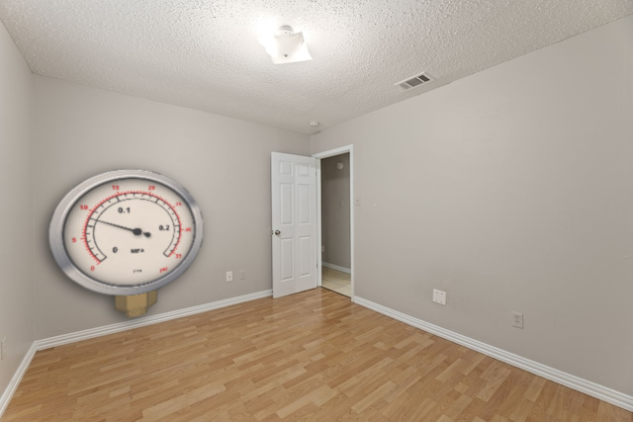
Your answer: 0.06,MPa
